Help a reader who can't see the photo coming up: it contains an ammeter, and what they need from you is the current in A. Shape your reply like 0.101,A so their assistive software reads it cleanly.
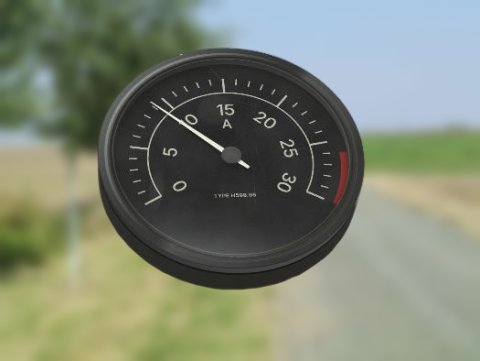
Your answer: 9,A
